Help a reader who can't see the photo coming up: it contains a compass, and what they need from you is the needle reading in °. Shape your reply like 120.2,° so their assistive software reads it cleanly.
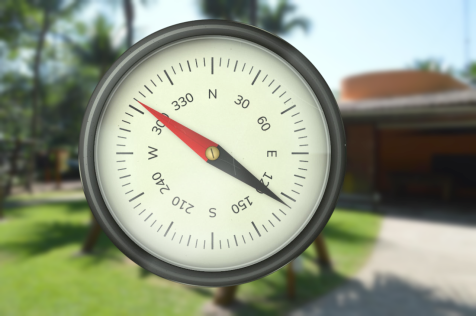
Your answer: 305,°
